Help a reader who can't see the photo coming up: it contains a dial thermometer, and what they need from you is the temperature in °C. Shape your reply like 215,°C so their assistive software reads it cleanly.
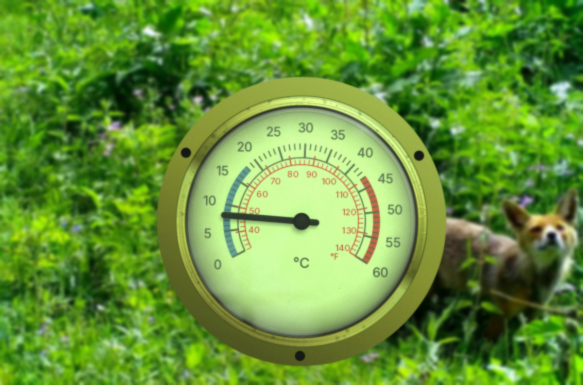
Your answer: 8,°C
